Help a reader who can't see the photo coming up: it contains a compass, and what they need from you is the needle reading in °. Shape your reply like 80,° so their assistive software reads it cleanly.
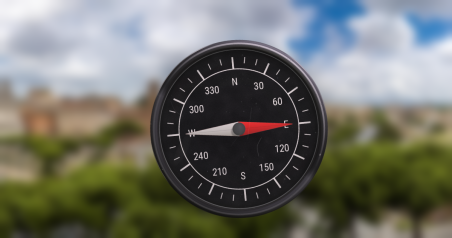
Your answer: 90,°
